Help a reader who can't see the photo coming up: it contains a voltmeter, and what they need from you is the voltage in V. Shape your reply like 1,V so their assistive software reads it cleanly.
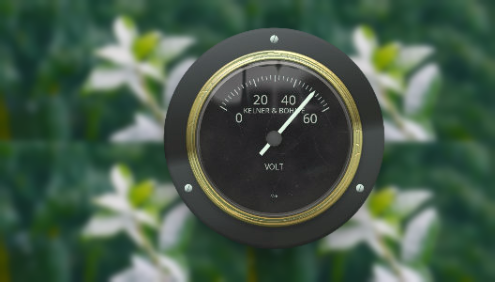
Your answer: 50,V
